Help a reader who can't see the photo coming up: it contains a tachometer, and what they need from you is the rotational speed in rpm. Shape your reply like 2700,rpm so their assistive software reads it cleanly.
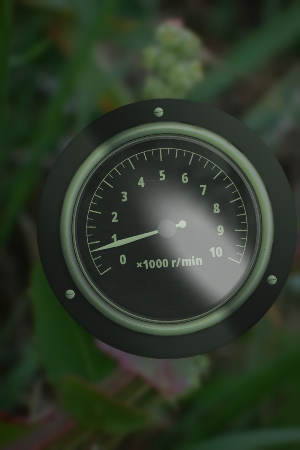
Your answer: 750,rpm
